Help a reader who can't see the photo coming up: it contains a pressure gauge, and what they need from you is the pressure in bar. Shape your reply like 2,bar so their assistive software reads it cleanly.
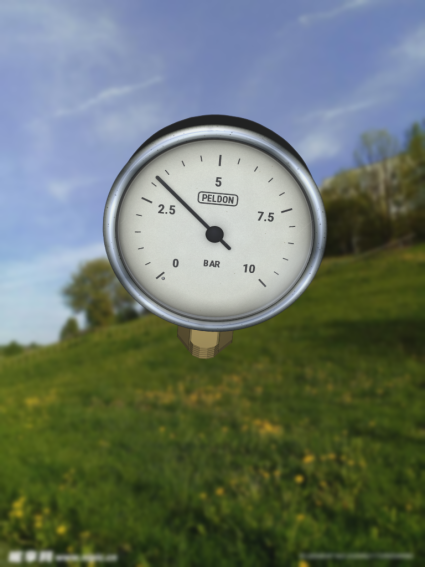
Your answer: 3.25,bar
